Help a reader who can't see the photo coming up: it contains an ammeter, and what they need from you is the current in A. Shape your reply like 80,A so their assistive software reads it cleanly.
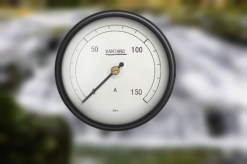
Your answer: 0,A
